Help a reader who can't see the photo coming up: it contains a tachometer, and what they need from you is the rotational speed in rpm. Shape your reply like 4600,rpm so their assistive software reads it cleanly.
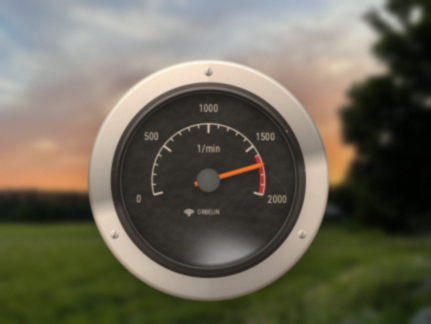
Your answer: 1700,rpm
